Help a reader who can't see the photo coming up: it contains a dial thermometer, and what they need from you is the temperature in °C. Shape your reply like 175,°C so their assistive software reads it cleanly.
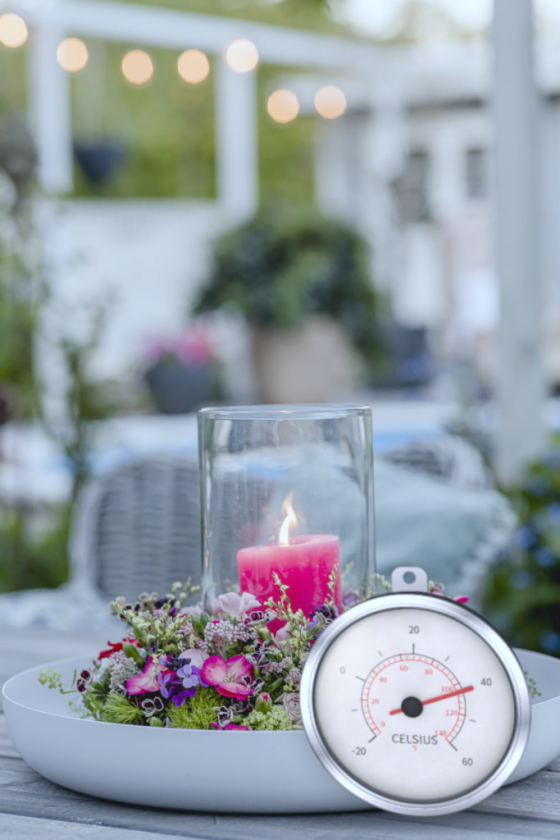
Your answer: 40,°C
